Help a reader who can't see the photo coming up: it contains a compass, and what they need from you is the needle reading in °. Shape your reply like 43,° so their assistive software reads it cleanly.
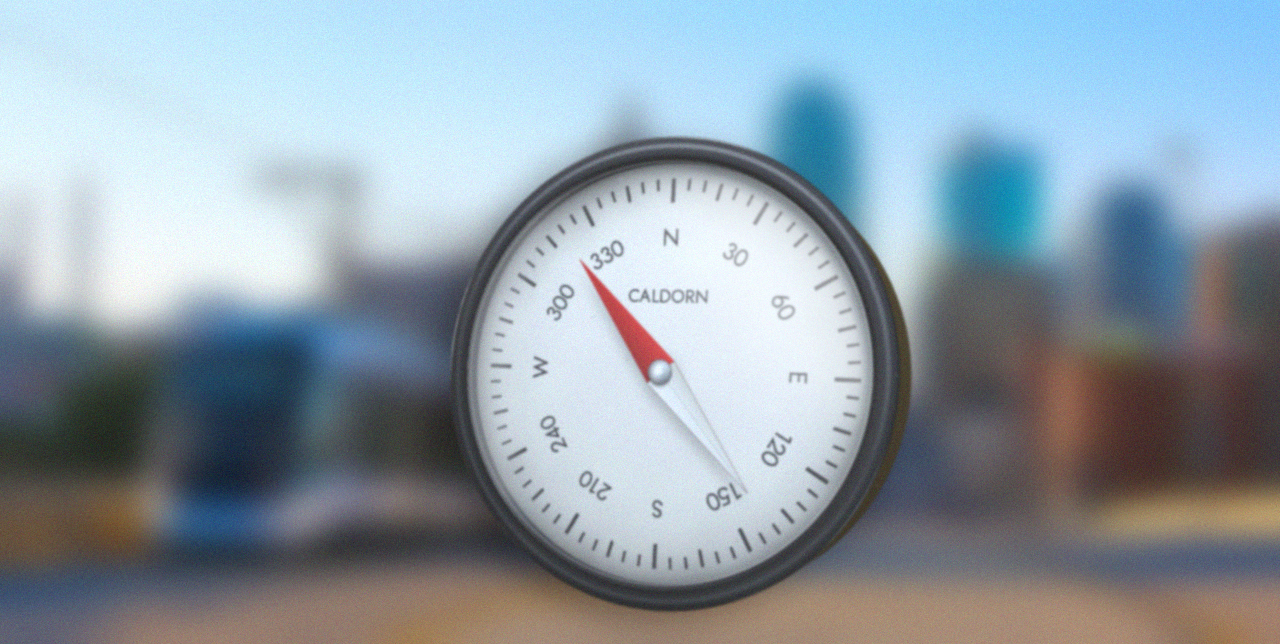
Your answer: 320,°
